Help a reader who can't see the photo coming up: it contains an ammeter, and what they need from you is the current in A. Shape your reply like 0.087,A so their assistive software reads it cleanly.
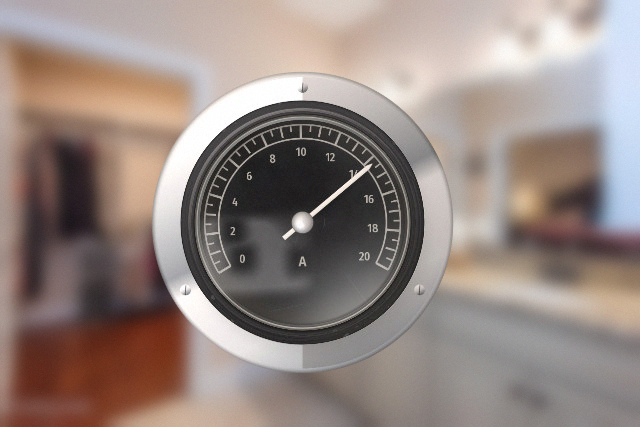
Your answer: 14.25,A
